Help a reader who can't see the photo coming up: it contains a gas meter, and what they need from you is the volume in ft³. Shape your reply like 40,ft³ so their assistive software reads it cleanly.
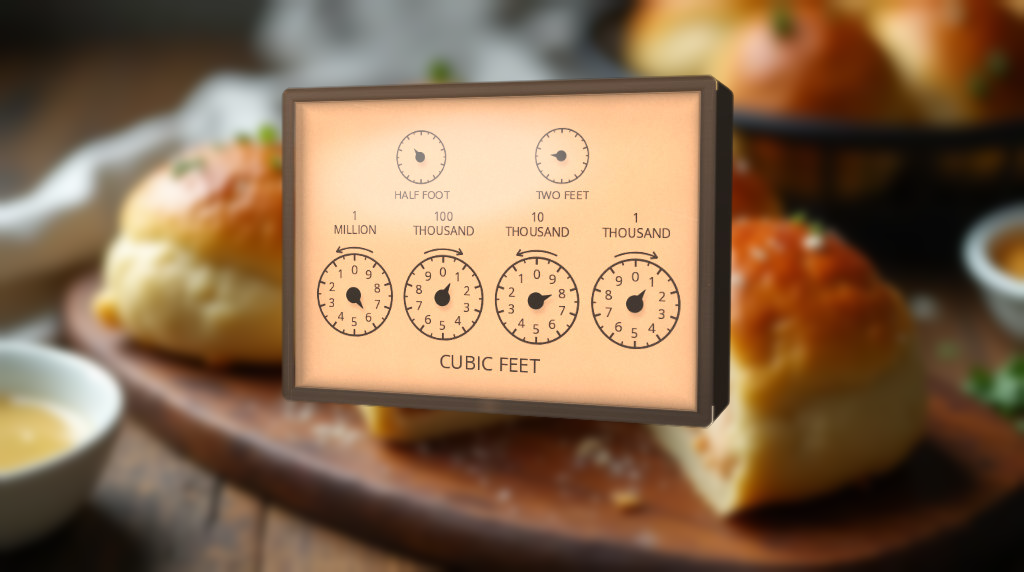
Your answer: 608100,ft³
